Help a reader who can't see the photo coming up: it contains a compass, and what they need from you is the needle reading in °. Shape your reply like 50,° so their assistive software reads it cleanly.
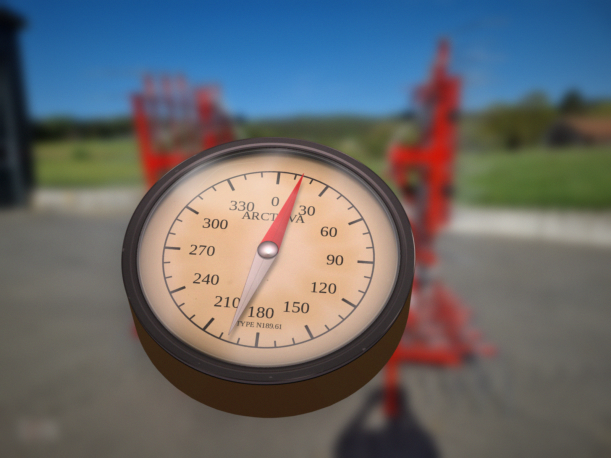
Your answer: 15,°
